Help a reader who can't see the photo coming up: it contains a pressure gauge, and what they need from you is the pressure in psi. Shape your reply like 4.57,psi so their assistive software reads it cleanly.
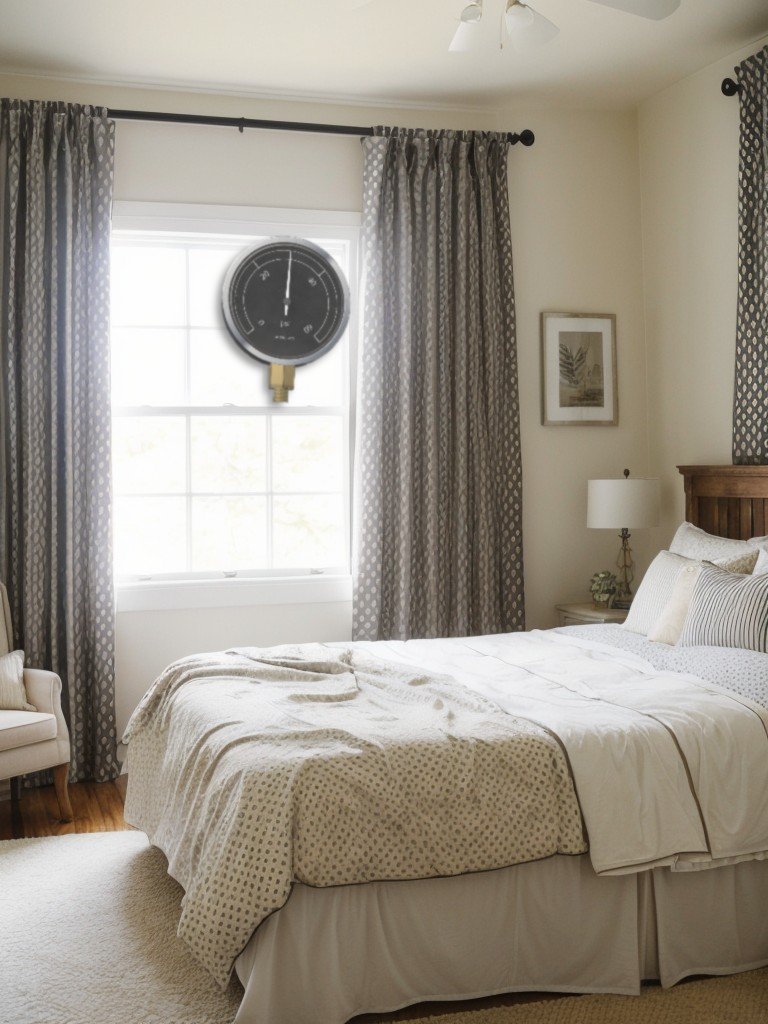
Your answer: 30,psi
